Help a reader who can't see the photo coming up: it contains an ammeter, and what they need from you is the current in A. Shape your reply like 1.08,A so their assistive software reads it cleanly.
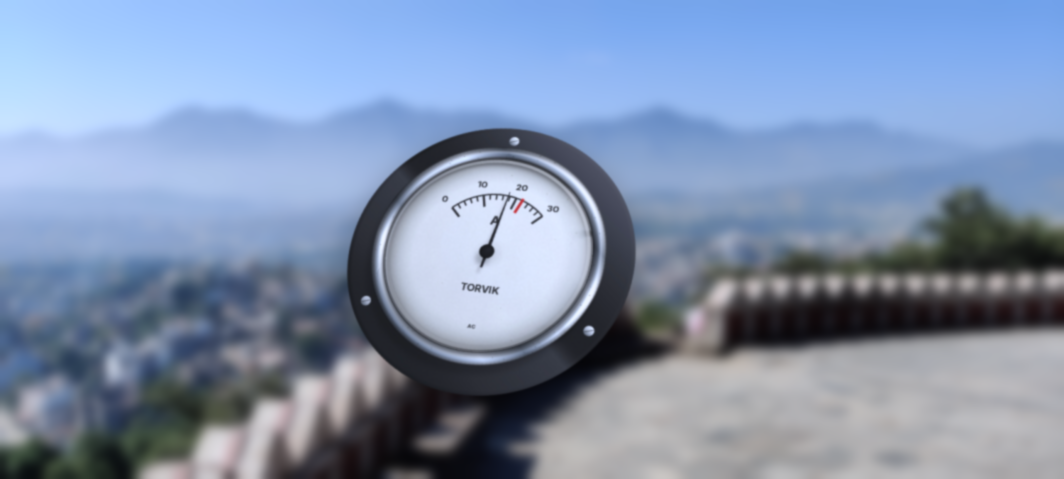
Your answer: 18,A
